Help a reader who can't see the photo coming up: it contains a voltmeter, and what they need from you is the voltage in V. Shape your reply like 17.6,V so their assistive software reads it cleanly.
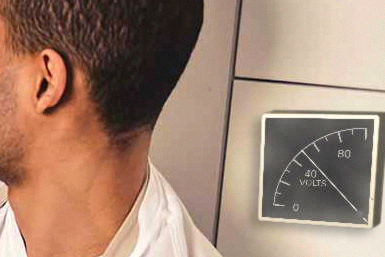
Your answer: 50,V
